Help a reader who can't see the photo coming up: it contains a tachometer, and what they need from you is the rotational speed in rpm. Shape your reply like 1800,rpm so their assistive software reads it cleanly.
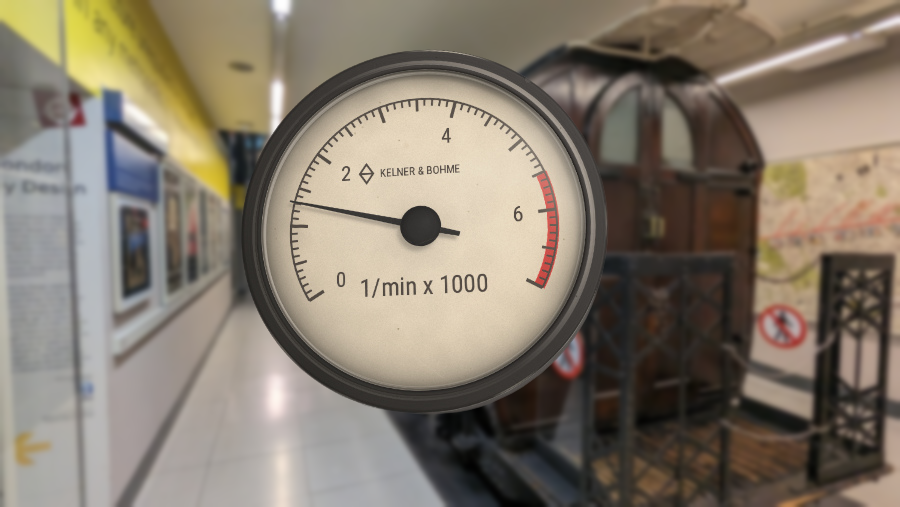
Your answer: 1300,rpm
